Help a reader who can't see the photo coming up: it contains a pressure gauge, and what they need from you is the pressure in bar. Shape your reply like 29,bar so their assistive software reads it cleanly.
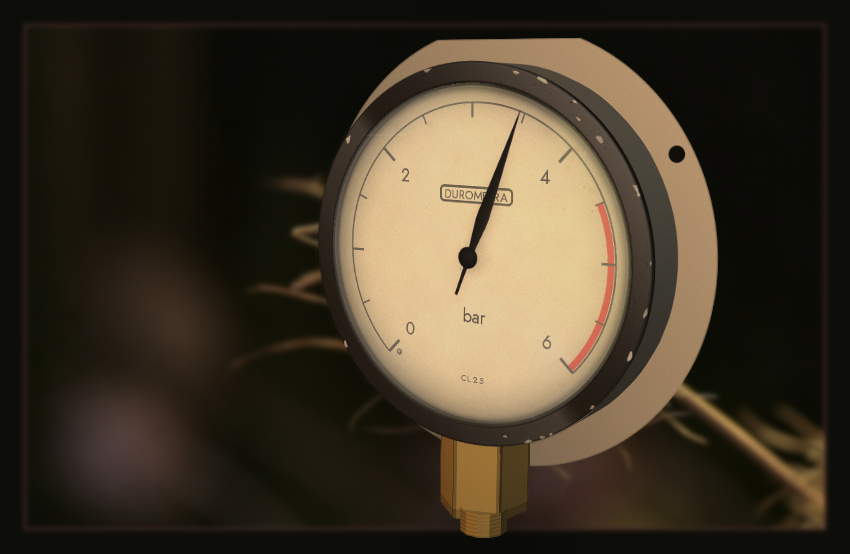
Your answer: 3.5,bar
